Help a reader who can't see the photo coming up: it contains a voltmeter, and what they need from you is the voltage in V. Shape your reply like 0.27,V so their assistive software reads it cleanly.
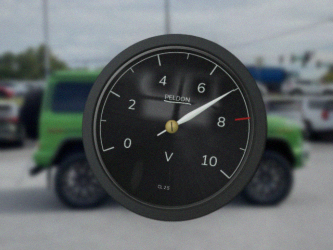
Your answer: 7,V
